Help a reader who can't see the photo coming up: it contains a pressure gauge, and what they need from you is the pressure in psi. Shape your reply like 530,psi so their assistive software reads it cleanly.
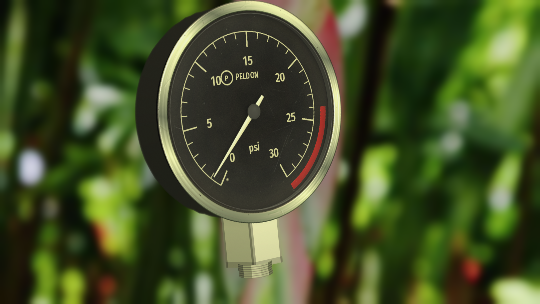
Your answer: 1,psi
